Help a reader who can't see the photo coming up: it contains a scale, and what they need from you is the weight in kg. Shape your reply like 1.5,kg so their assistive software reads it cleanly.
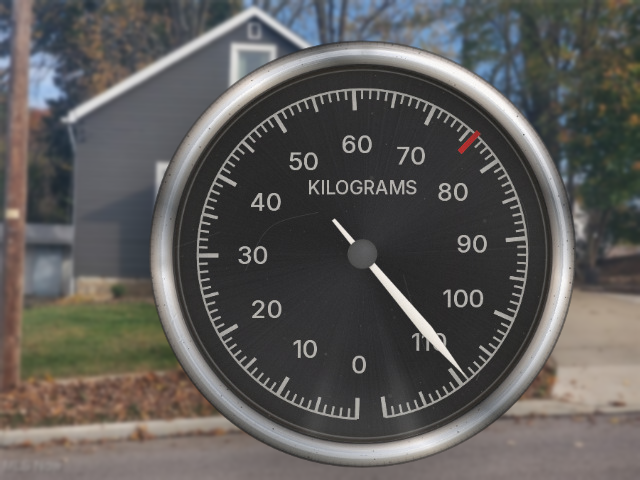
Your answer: 109,kg
